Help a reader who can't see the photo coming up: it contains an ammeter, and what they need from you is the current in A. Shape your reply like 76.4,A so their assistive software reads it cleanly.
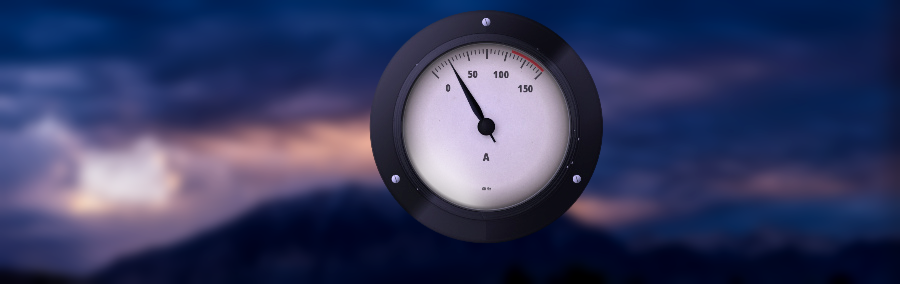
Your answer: 25,A
